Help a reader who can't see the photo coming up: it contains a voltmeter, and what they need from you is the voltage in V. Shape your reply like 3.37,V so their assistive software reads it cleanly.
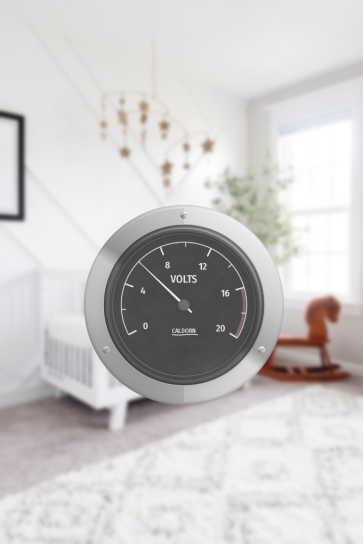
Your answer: 6,V
